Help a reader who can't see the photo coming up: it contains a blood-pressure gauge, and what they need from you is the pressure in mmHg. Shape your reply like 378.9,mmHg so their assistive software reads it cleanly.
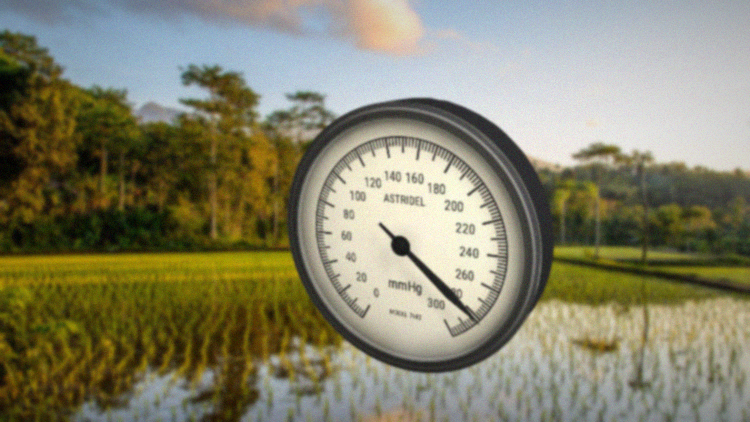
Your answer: 280,mmHg
